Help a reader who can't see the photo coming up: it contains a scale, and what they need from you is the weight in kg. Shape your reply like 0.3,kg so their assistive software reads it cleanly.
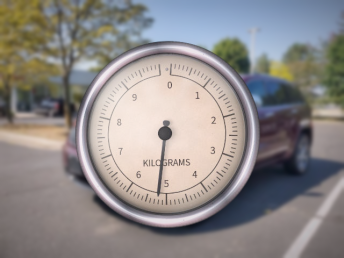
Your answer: 5.2,kg
